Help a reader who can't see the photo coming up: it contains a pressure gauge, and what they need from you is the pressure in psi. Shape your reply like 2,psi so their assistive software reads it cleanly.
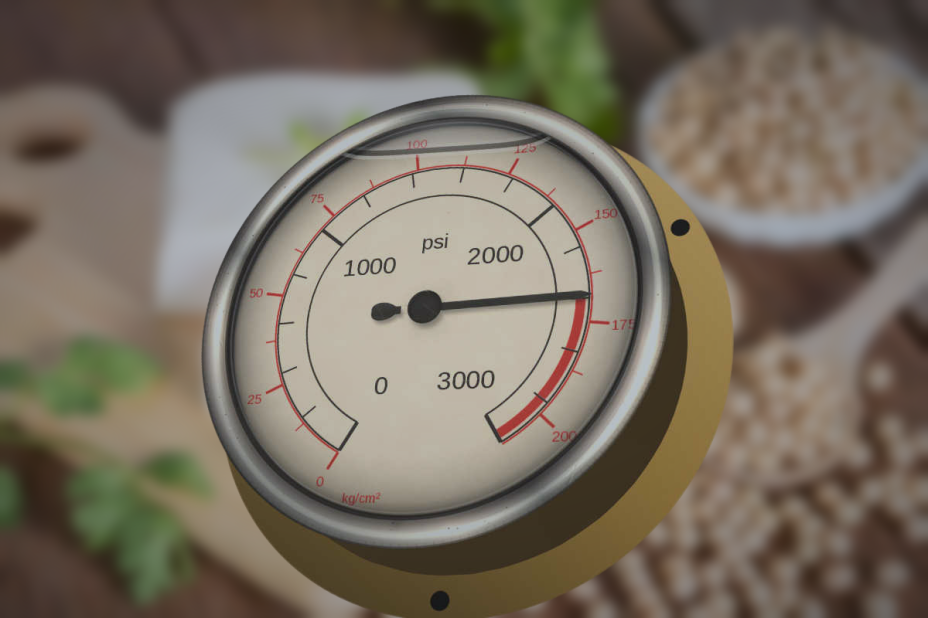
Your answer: 2400,psi
